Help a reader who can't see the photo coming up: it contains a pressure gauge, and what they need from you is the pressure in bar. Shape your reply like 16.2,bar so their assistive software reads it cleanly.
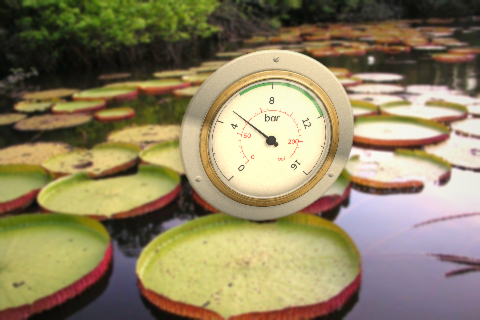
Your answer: 5,bar
